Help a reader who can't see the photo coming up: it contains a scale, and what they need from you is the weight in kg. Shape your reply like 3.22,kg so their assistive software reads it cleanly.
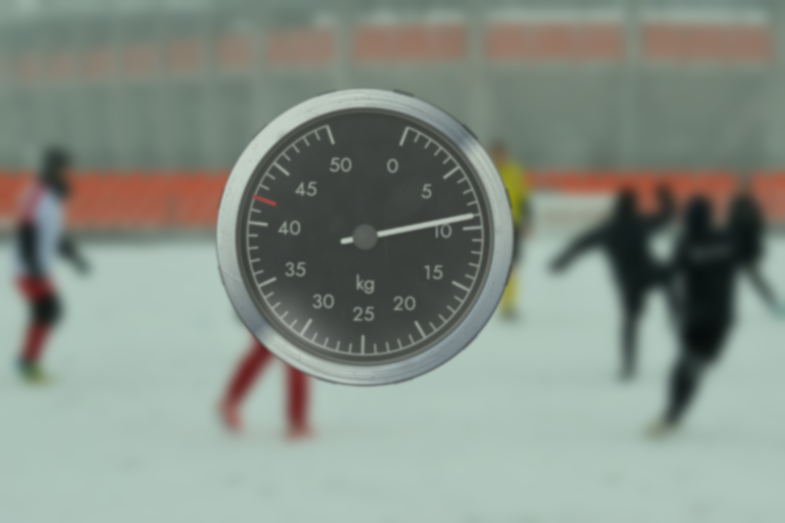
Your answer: 9,kg
